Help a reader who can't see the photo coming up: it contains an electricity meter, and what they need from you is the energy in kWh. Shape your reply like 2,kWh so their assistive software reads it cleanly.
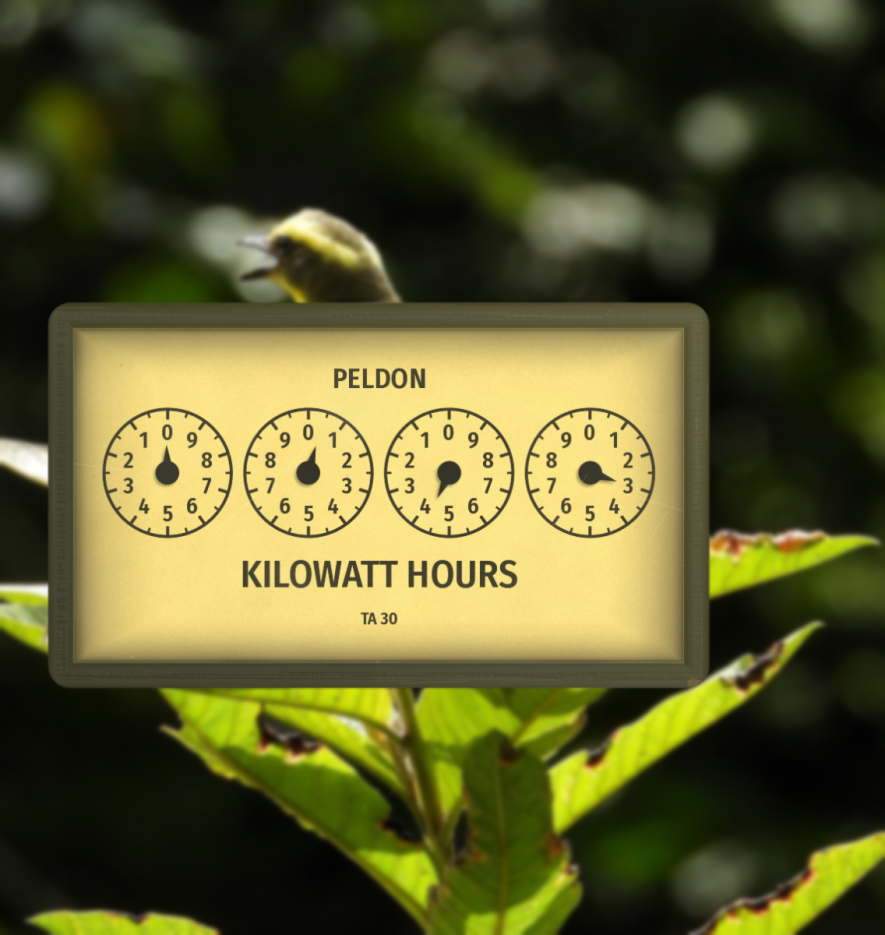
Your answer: 43,kWh
